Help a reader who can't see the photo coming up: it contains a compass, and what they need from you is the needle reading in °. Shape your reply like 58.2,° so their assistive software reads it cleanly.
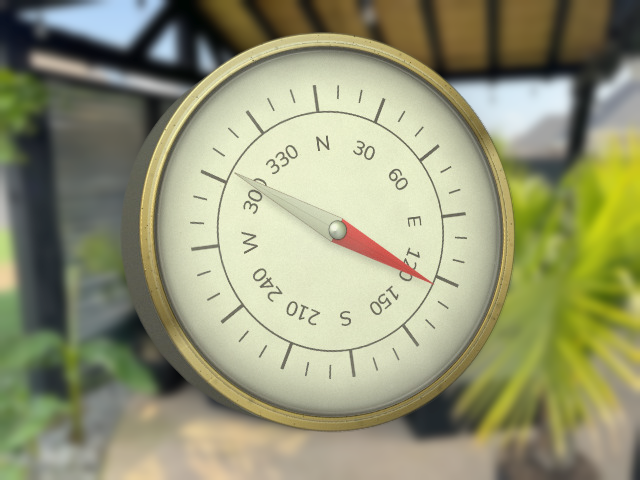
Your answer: 125,°
